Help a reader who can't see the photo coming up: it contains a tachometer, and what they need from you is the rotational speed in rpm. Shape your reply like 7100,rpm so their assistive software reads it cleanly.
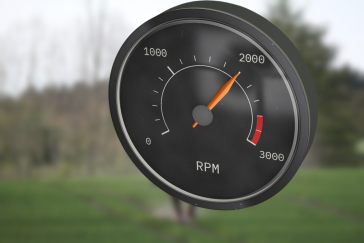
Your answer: 2000,rpm
